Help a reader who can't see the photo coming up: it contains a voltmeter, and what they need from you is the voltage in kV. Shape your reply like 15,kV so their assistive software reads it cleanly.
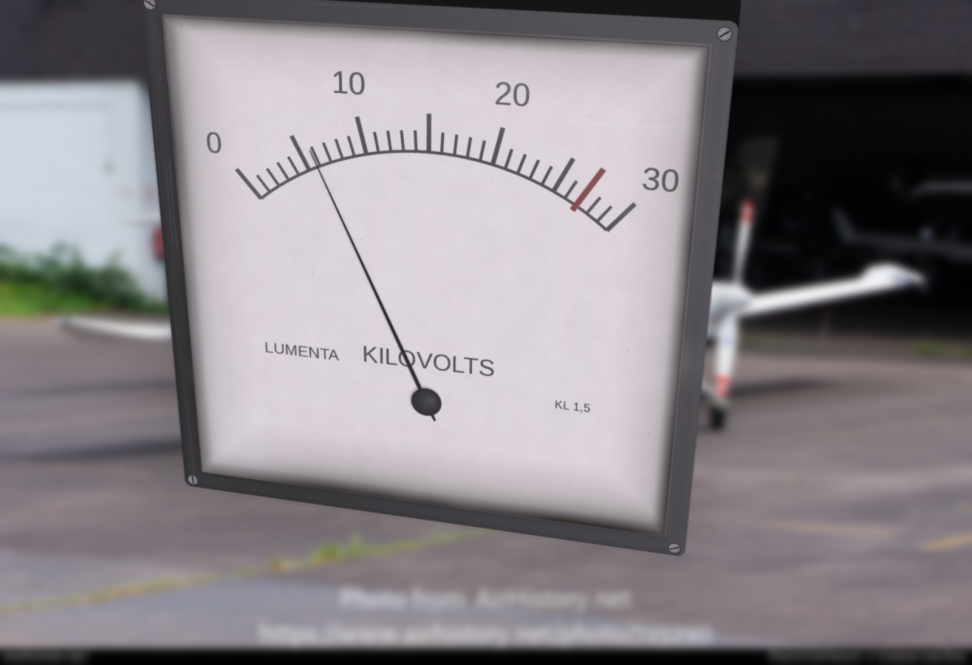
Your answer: 6,kV
